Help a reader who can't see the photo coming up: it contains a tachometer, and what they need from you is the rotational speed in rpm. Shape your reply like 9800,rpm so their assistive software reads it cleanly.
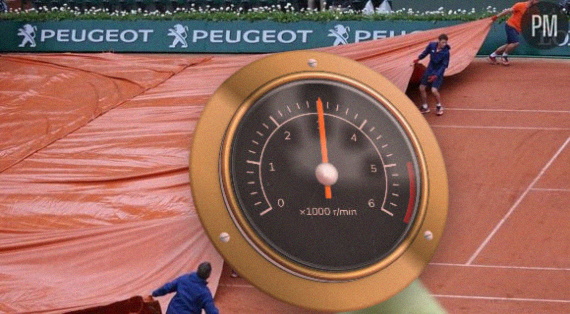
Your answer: 3000,rpm
